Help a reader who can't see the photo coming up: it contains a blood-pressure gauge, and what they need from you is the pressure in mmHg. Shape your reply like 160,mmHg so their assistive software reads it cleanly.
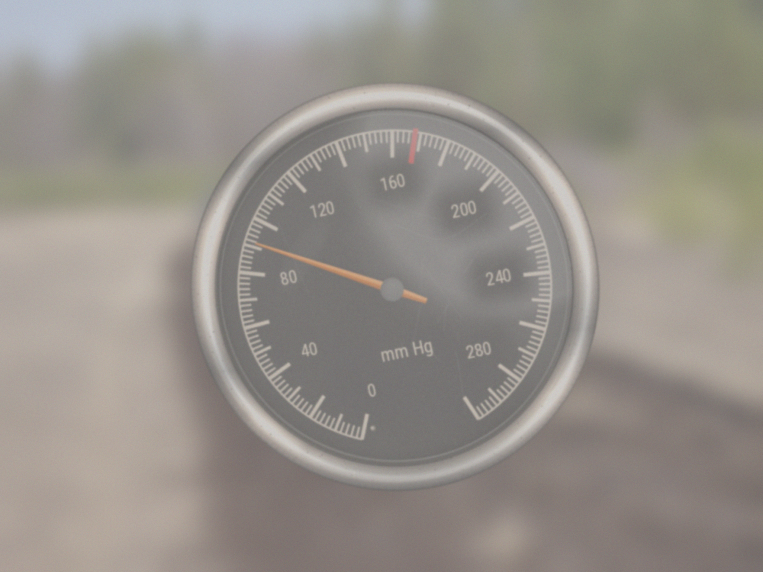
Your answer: 92,mmHg
